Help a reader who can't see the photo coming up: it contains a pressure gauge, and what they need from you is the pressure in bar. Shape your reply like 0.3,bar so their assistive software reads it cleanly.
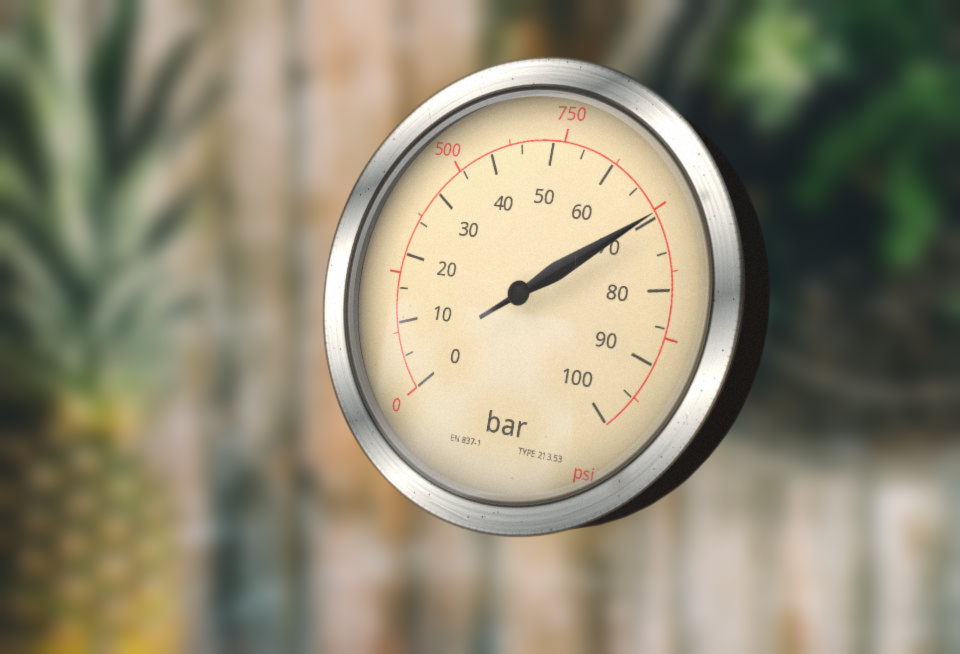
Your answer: 70,bar
